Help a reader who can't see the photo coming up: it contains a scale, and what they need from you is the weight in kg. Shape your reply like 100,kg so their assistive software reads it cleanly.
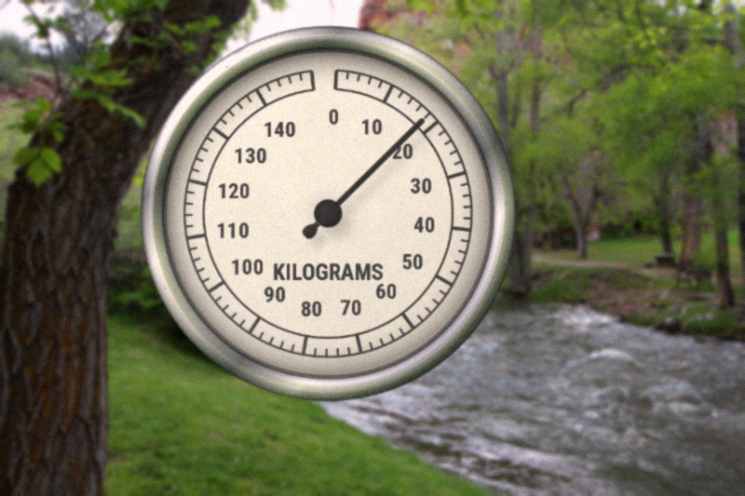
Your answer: 18,kg
